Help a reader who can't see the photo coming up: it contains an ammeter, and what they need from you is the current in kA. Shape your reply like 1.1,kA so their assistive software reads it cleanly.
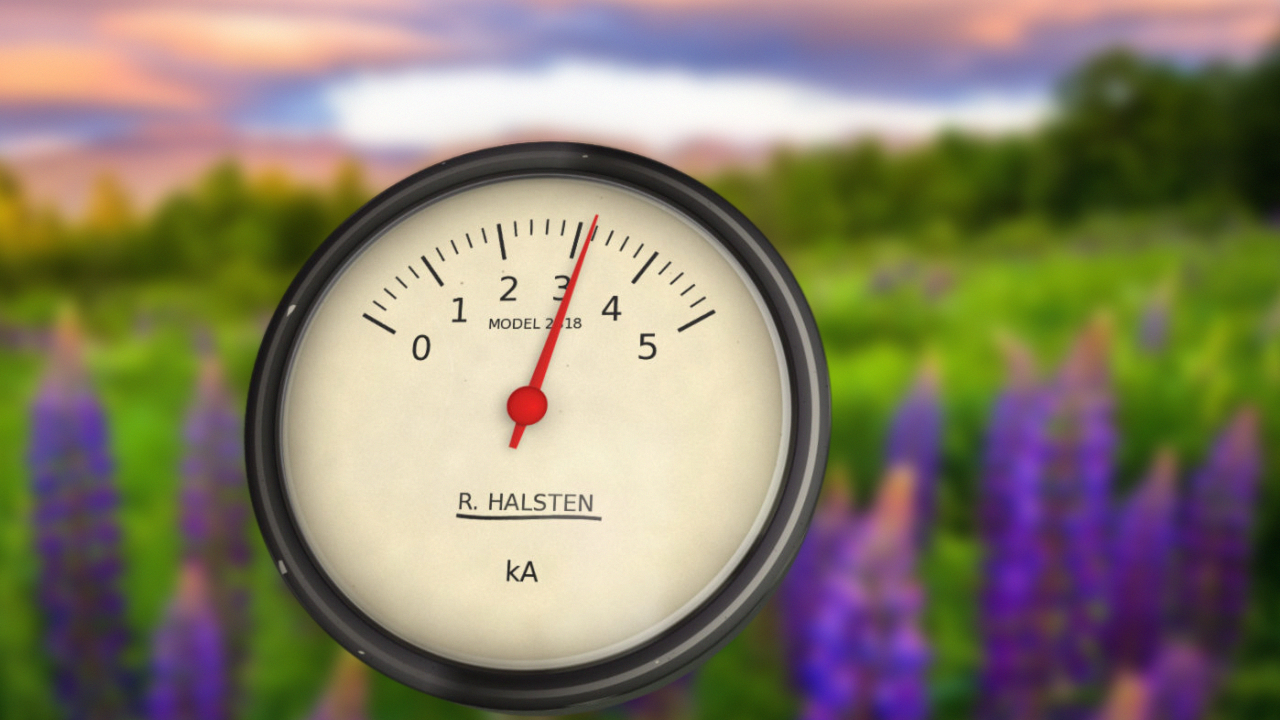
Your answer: 3.2,kA
